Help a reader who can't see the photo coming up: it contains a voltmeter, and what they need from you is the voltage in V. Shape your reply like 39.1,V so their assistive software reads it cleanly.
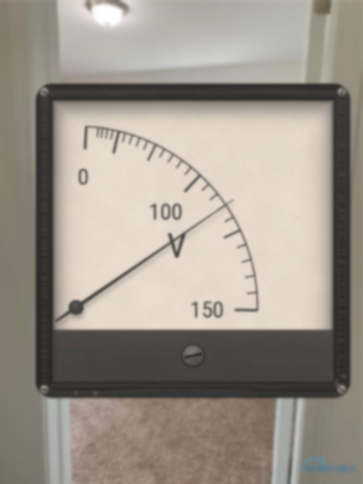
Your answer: 115,V
